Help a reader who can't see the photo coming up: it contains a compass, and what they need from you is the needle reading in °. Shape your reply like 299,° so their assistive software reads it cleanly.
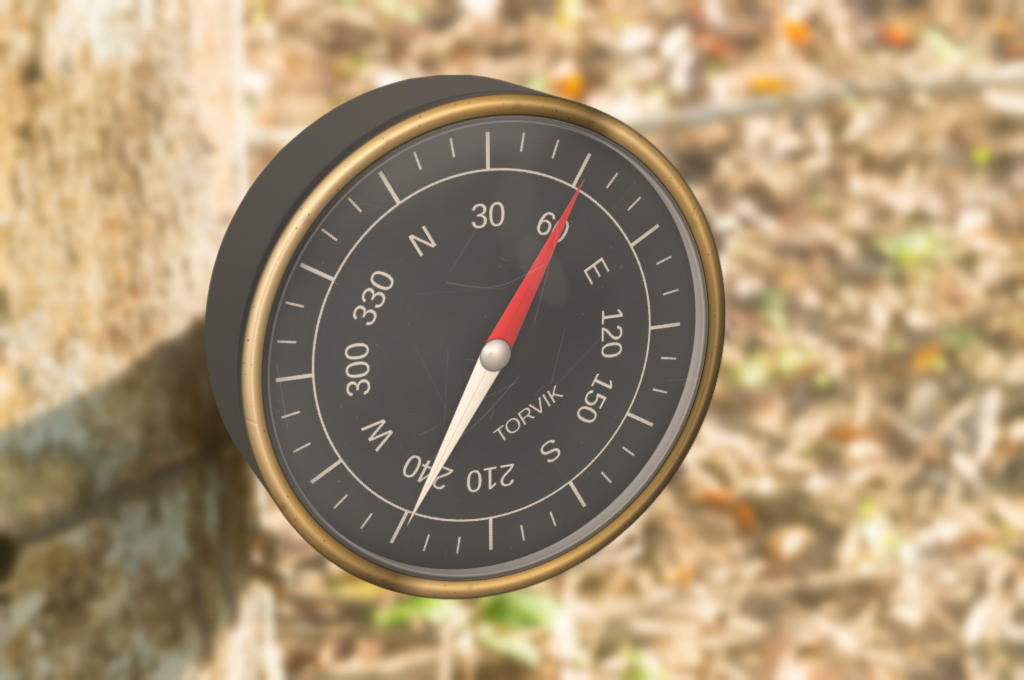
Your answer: 60,°
